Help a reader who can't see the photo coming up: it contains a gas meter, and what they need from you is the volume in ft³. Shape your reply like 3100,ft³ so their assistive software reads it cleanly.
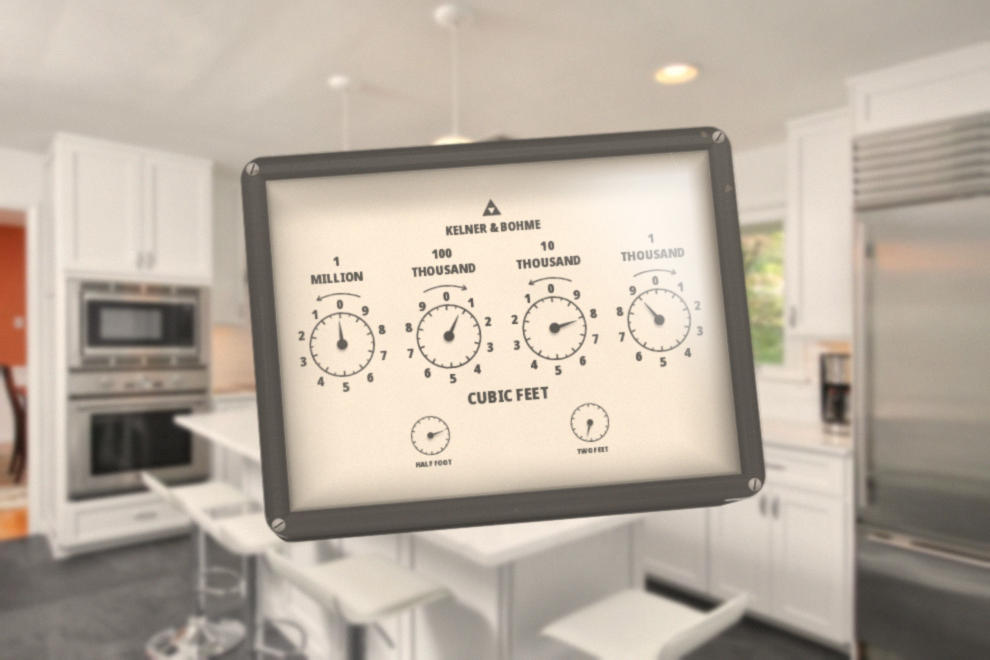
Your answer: 7900,ft³
